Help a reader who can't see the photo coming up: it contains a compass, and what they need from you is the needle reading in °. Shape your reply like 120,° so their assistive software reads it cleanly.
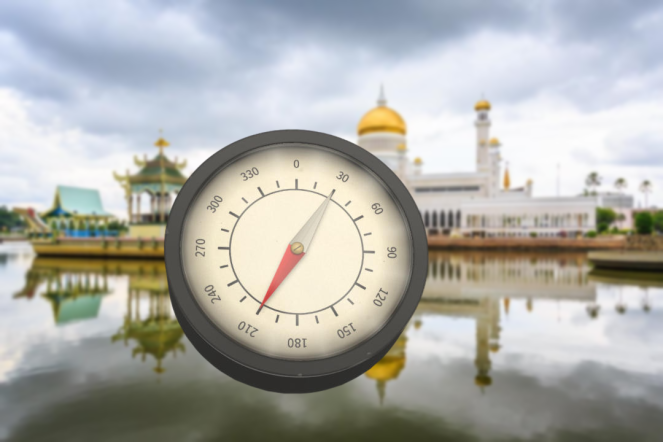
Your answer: 210,°
